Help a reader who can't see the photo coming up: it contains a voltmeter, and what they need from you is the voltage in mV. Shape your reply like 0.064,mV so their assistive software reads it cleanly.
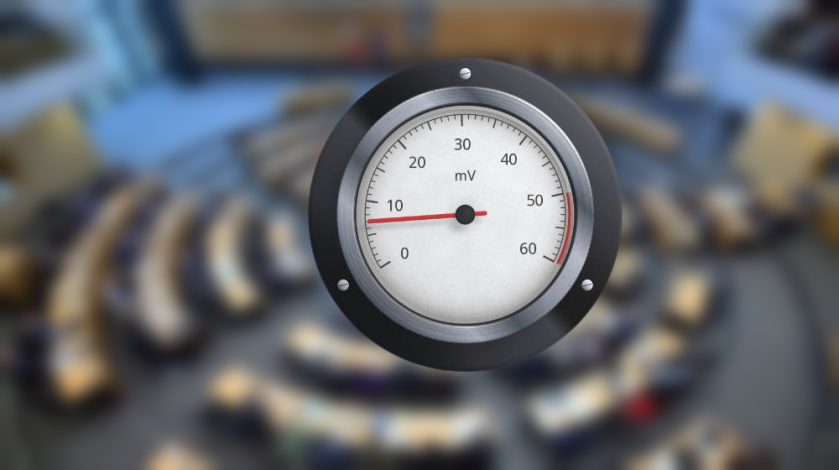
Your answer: 7,mV
